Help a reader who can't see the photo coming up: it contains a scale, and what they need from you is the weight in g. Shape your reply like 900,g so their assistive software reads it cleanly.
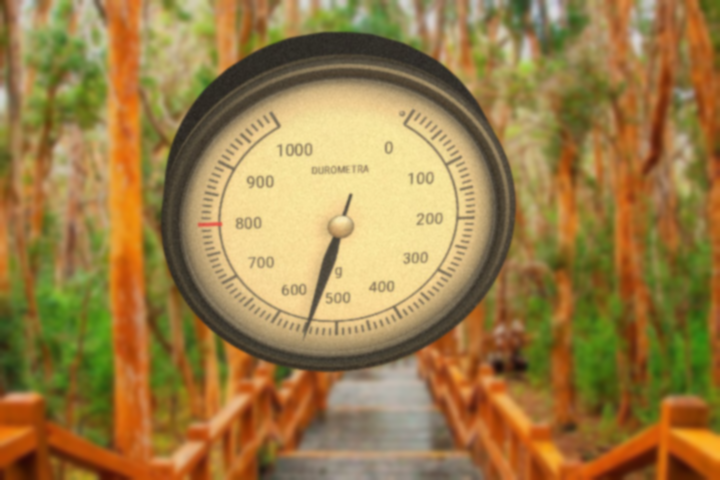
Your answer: 550,g
